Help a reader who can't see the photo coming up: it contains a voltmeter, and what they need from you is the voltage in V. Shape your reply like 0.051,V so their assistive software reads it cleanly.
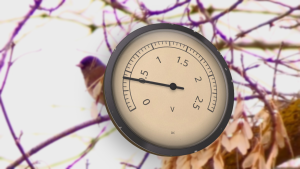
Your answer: 0.4,V
